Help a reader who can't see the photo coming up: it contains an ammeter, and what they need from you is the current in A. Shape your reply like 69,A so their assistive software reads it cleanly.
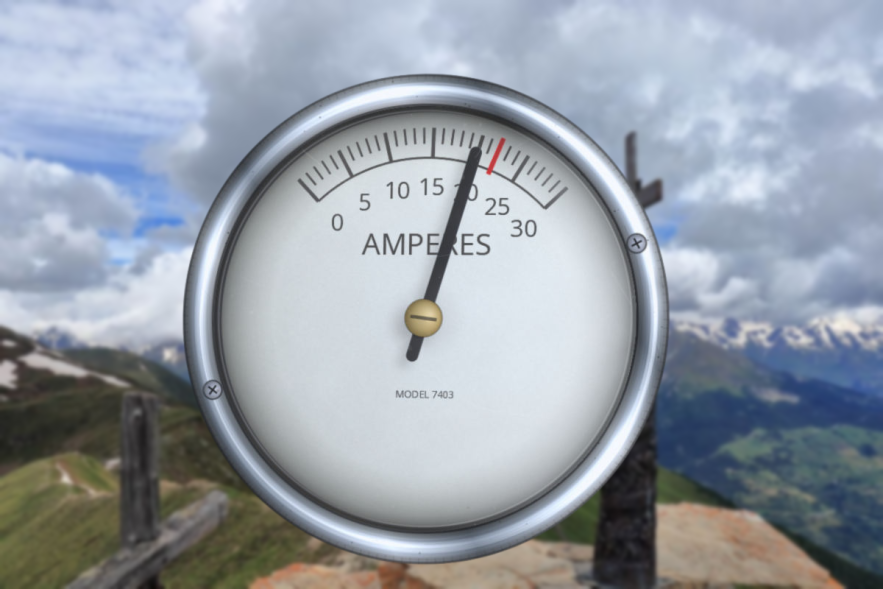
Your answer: 20,A
